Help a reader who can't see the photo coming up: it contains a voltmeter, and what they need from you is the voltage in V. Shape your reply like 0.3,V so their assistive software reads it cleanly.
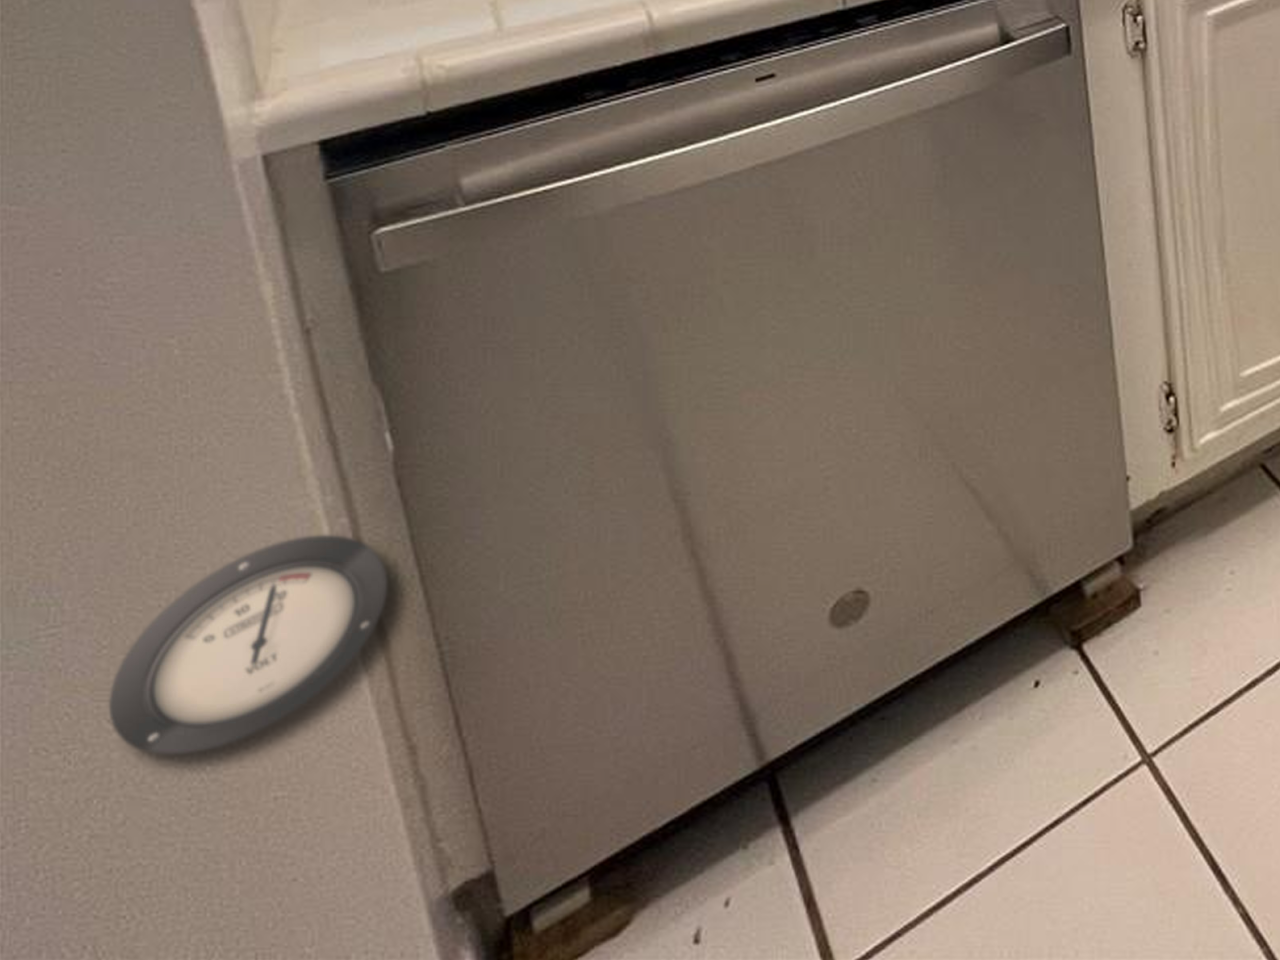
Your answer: 17.5,V
